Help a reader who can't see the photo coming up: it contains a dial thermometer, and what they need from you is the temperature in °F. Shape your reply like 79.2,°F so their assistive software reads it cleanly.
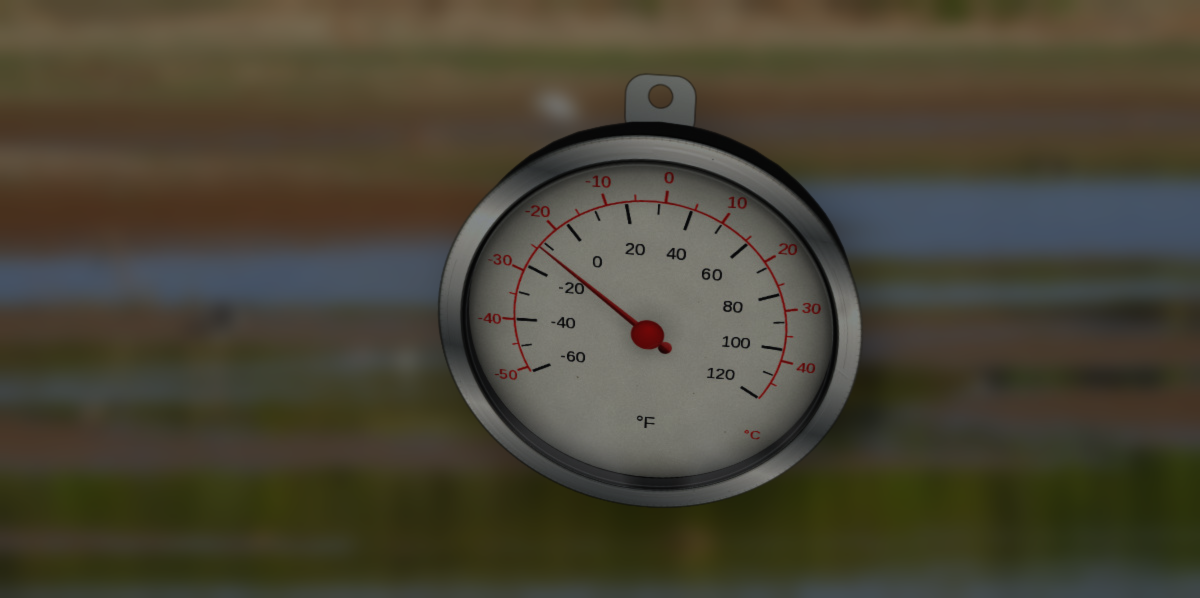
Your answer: -10,°F
